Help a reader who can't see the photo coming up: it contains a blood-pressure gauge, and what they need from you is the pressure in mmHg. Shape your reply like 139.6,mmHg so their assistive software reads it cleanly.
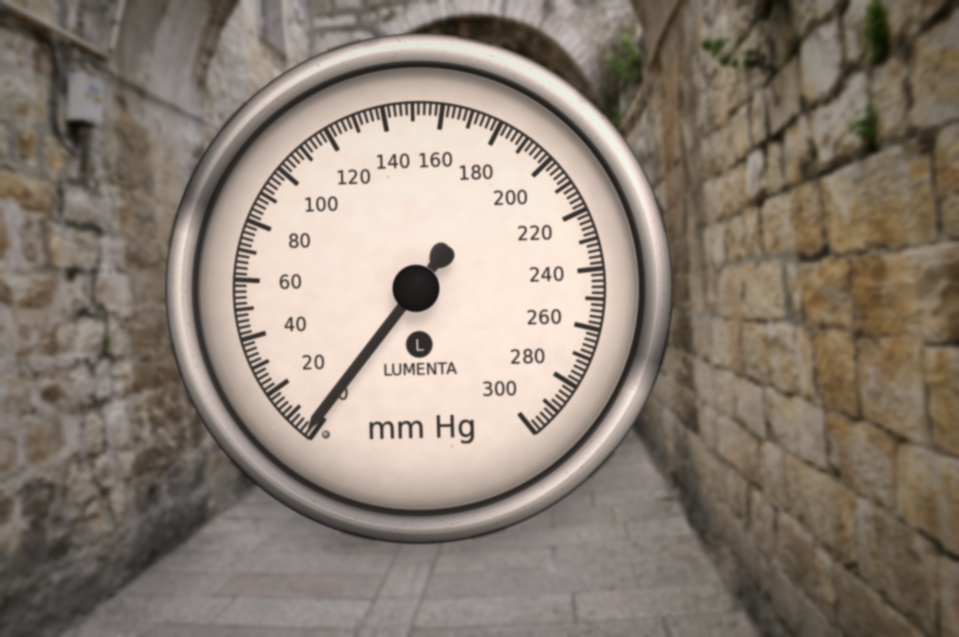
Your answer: 2,mmHg
